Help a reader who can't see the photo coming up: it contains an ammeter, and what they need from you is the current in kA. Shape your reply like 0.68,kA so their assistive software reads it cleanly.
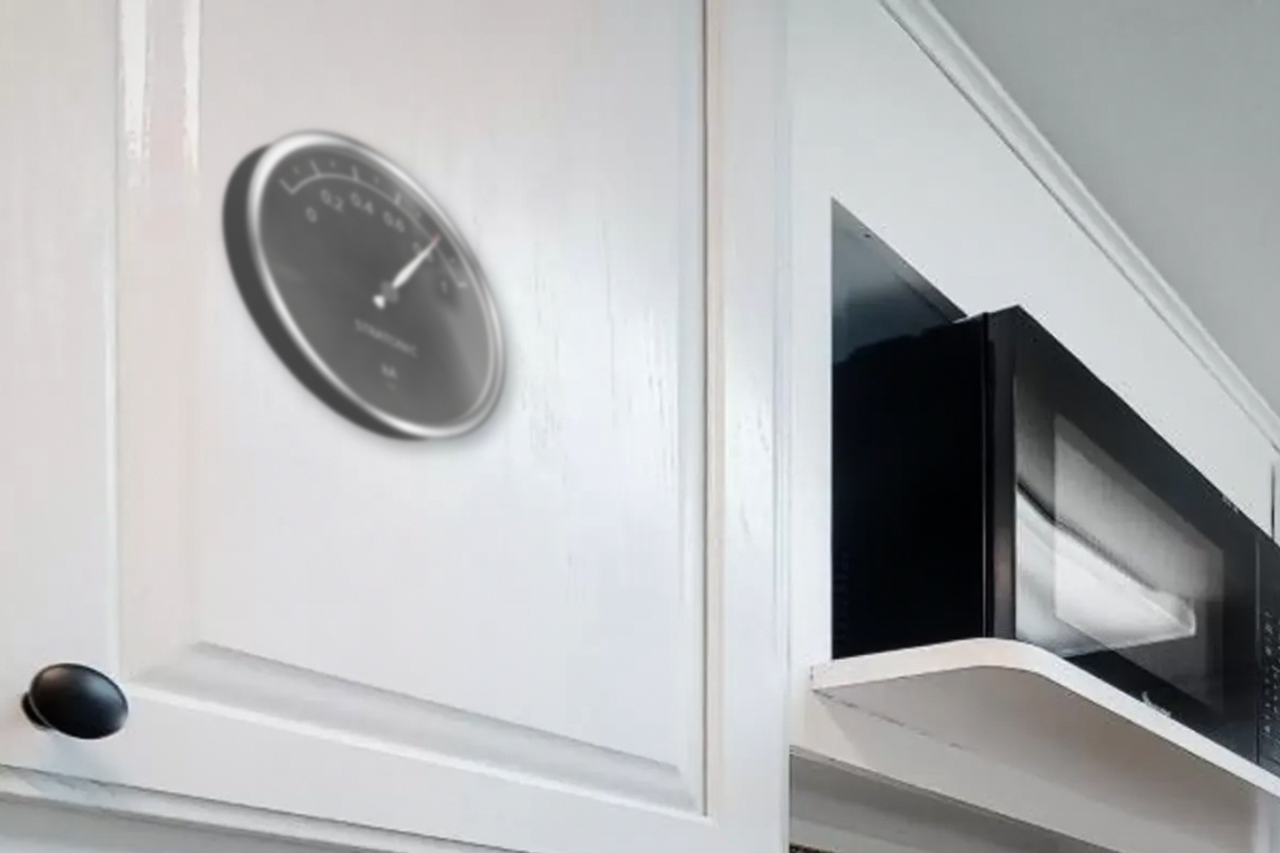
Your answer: 0.8,kA
